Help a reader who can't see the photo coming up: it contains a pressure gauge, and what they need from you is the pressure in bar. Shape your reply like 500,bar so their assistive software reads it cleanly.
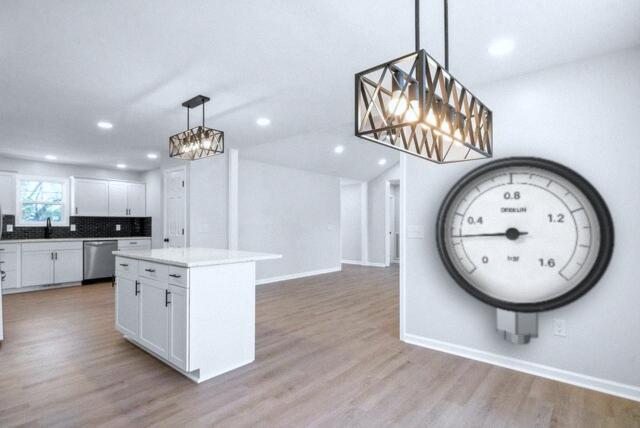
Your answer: 0.25,bar
